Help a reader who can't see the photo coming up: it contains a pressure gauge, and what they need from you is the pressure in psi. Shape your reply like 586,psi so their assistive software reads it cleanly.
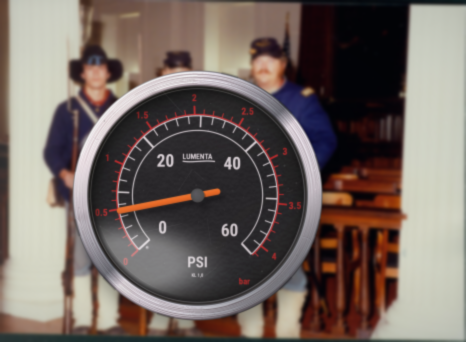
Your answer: 7,psi
